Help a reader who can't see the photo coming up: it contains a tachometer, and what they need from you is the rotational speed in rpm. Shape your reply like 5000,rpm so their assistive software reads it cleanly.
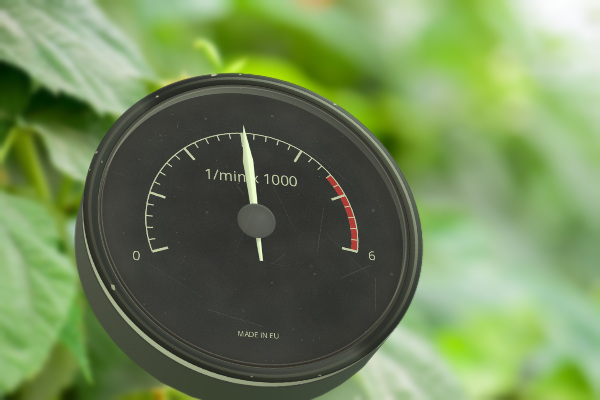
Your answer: 3000,rpm
